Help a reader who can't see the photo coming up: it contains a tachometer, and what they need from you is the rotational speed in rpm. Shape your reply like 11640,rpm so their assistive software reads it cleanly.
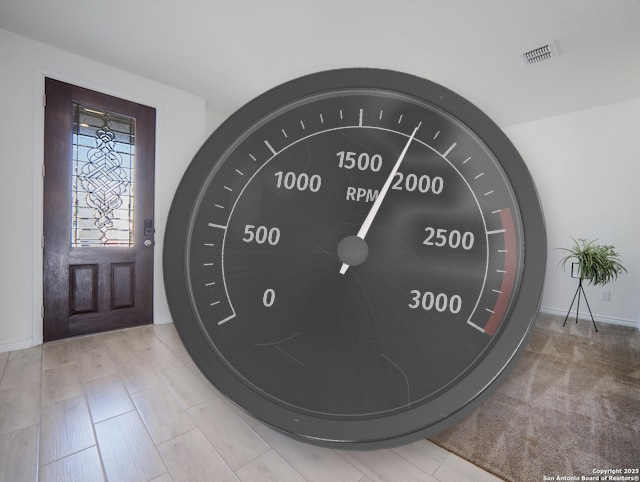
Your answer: 1800,rpm
